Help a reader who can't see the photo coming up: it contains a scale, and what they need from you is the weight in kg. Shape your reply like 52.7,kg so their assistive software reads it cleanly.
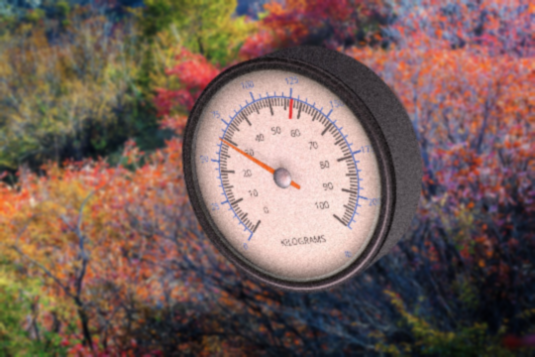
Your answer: 30,kg
